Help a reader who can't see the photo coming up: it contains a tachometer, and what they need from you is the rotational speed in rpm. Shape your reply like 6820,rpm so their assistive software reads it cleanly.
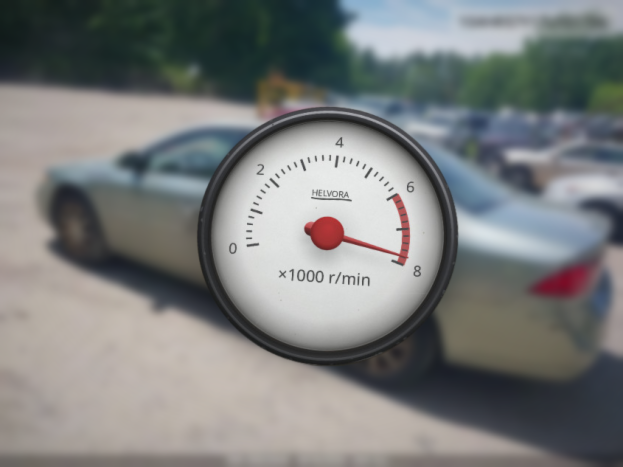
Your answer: 7800,rpm
